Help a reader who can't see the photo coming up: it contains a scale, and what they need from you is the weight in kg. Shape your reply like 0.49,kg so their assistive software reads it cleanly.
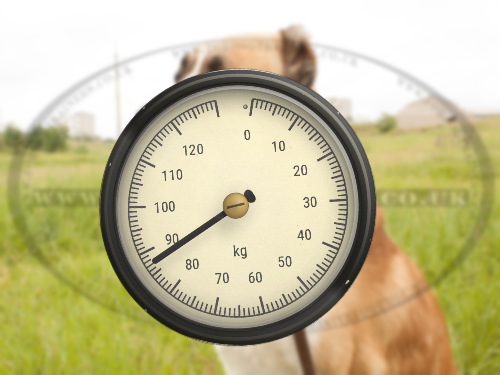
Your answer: 87,kg
